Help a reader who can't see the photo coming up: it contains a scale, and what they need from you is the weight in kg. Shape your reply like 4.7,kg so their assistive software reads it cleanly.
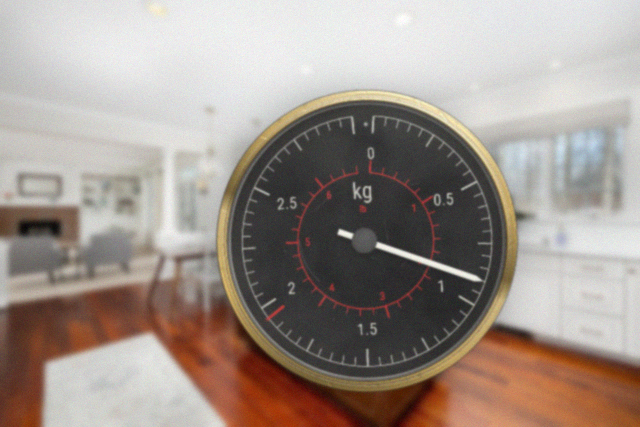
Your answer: 0.9,kg
